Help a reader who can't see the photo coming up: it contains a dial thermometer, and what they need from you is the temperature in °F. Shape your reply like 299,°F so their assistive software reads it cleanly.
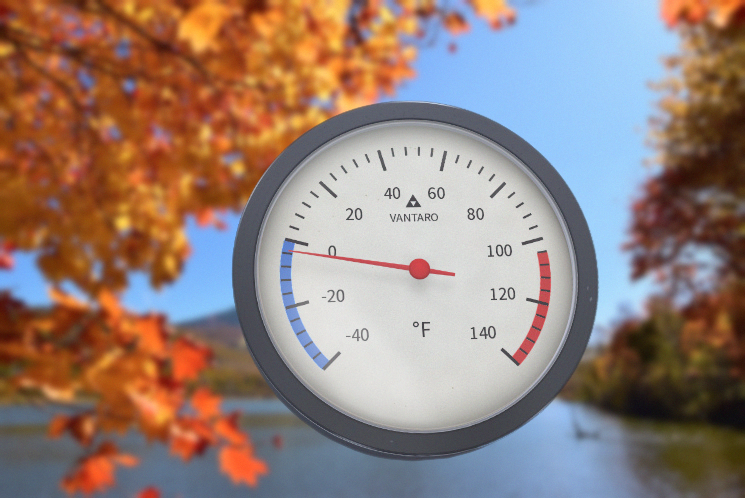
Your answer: -4,°F
